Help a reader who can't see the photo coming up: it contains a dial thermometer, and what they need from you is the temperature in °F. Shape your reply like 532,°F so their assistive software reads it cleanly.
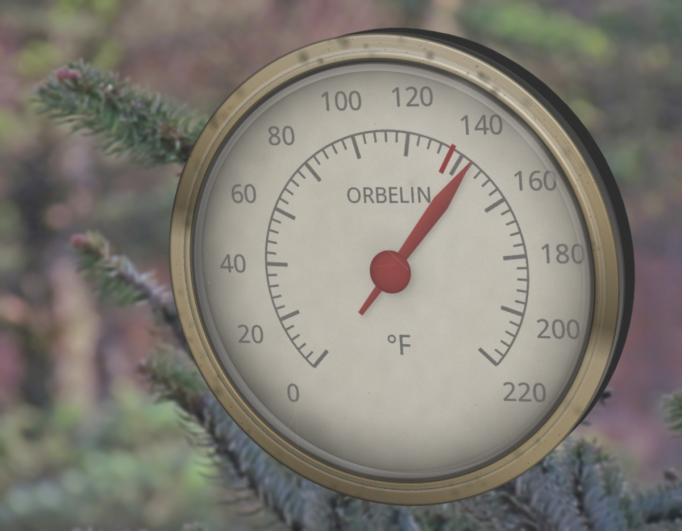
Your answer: 144,°F
